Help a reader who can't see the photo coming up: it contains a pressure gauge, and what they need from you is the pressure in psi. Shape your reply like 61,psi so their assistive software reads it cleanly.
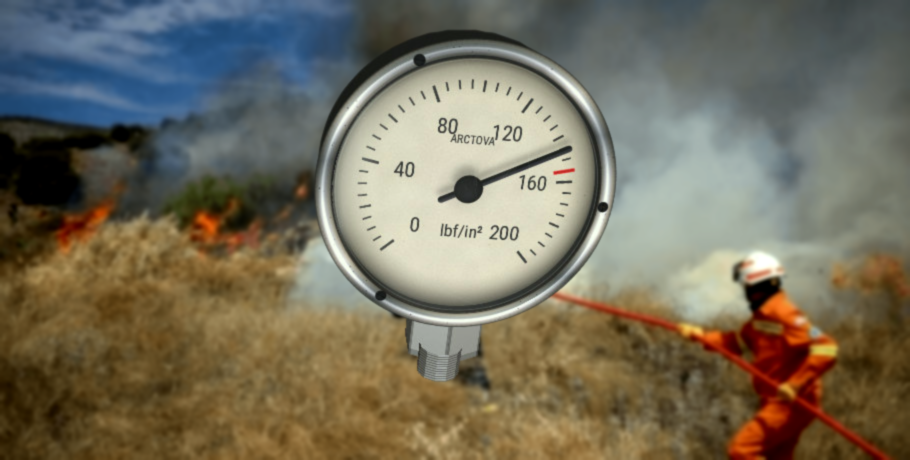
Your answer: 145,psi
